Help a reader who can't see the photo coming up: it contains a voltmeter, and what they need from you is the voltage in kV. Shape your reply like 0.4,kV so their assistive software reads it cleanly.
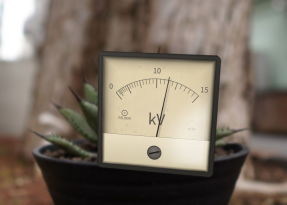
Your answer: 11.5,kV
